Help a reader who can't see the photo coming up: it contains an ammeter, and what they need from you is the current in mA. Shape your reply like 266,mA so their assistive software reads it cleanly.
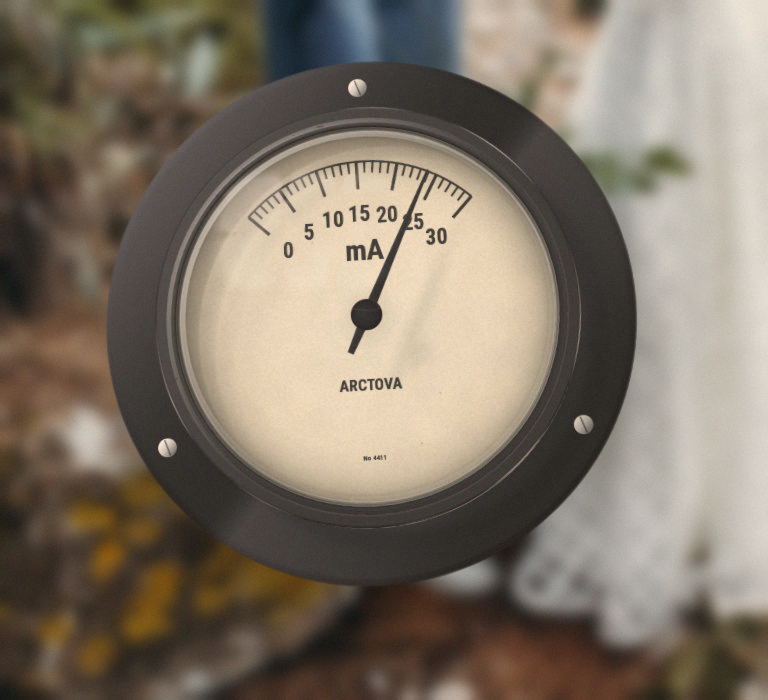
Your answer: 24,mA
